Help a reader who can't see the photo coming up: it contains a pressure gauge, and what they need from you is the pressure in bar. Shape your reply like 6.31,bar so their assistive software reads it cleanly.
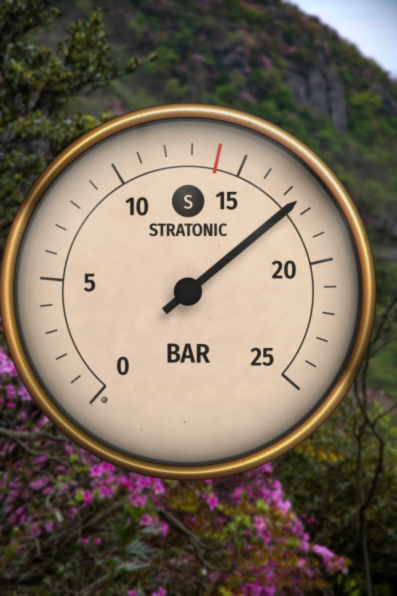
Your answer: 17.5,bar
